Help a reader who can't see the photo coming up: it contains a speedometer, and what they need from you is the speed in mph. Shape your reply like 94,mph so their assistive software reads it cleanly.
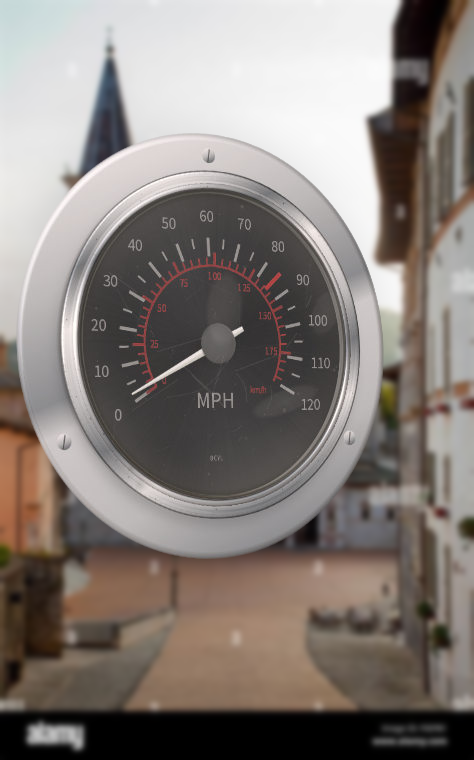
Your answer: 2.5,mph
